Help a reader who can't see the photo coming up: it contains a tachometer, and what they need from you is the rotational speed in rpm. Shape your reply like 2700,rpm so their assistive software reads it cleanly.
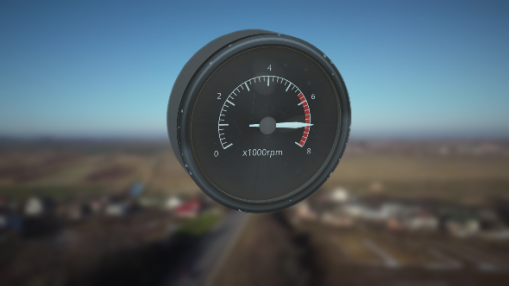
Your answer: 7000,rpm
